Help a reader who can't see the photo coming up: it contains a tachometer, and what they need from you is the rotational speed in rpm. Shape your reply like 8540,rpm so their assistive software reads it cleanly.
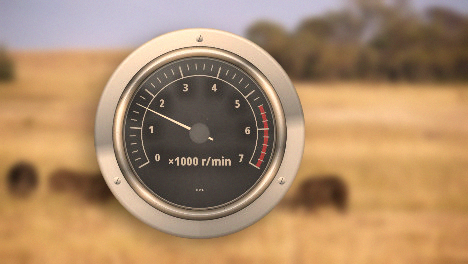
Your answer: 1600,rpm
